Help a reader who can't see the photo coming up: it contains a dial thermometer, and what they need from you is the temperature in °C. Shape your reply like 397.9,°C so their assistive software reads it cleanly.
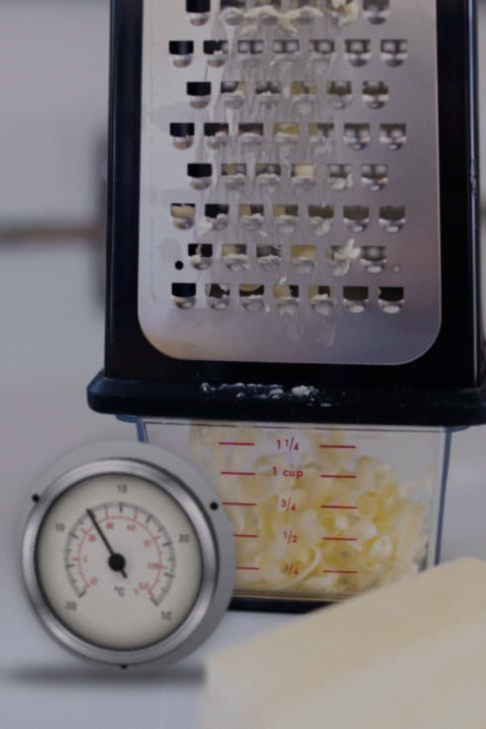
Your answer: 0,°C
